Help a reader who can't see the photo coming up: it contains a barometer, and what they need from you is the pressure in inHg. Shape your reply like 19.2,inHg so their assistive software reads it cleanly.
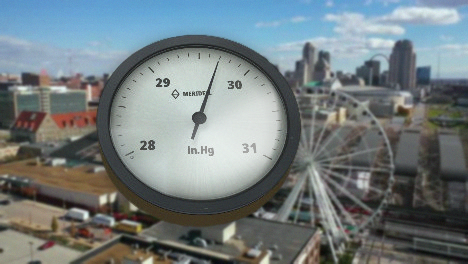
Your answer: 29.7,inHg
